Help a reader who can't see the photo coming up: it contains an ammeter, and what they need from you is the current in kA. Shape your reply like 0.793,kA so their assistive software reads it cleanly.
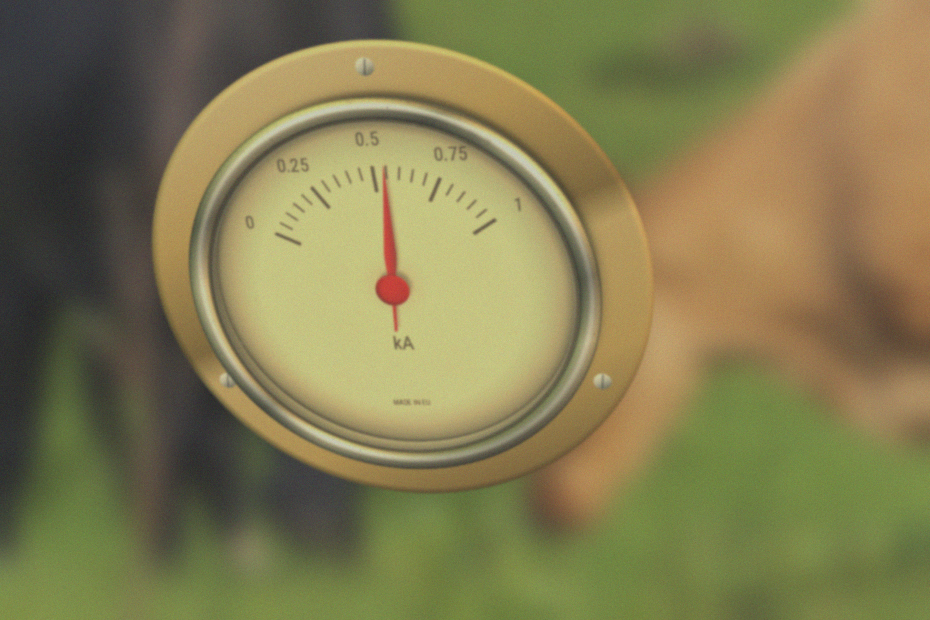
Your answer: 0.55,kA
